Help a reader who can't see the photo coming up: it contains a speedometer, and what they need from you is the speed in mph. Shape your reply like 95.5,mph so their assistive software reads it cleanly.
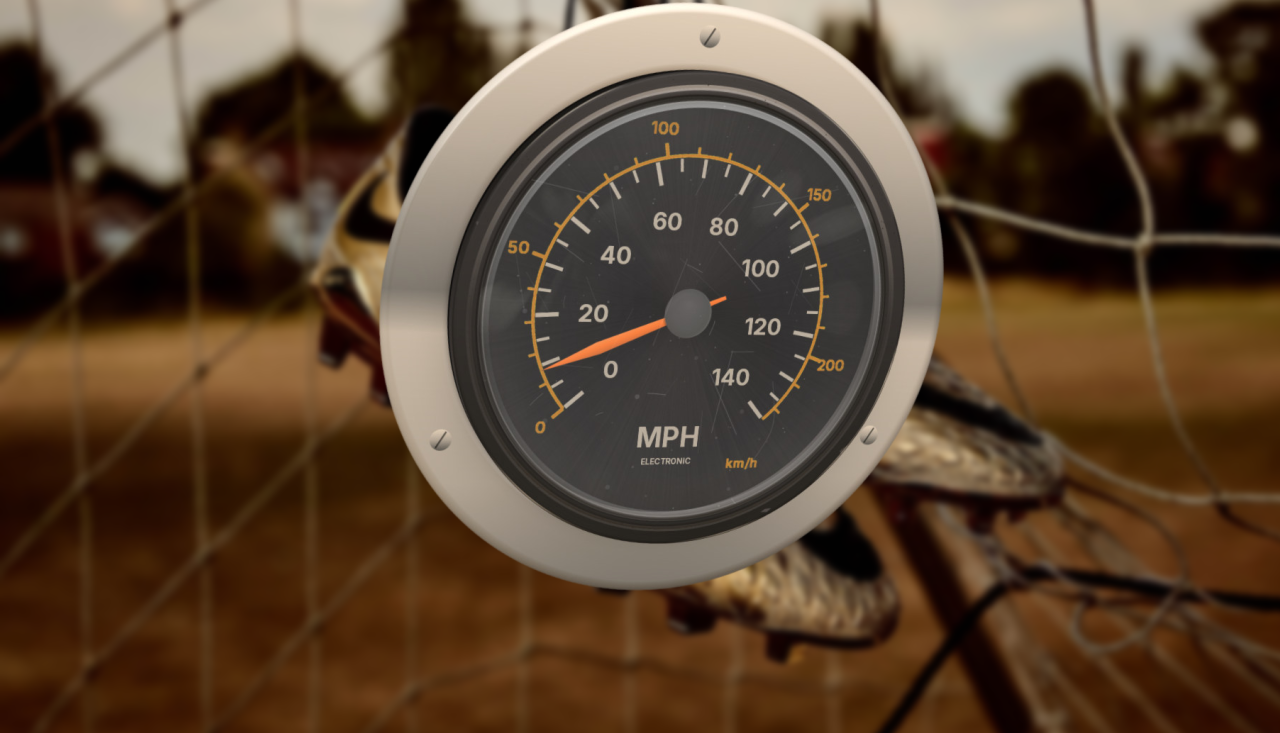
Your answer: 10,mph
